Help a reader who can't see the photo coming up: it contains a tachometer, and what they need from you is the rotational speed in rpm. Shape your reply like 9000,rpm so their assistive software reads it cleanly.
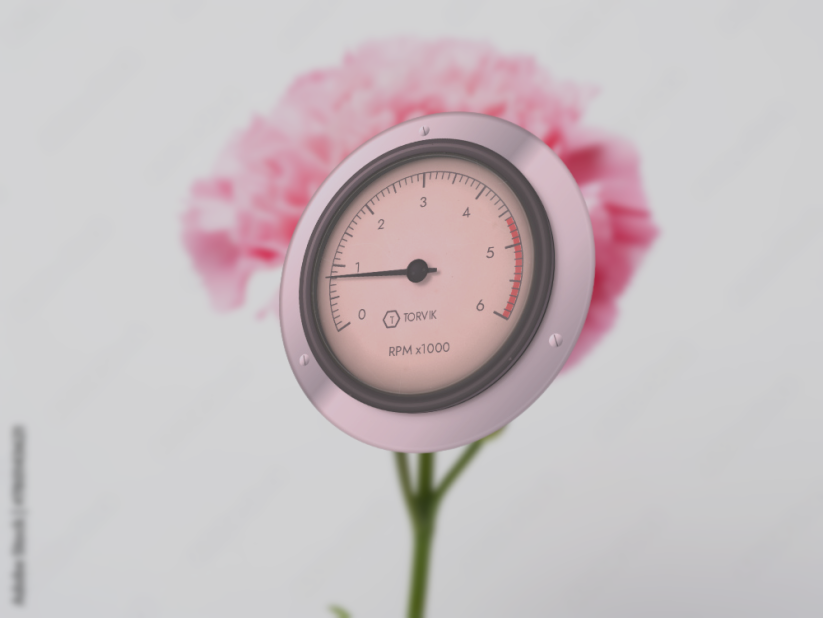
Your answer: 800,rpm
